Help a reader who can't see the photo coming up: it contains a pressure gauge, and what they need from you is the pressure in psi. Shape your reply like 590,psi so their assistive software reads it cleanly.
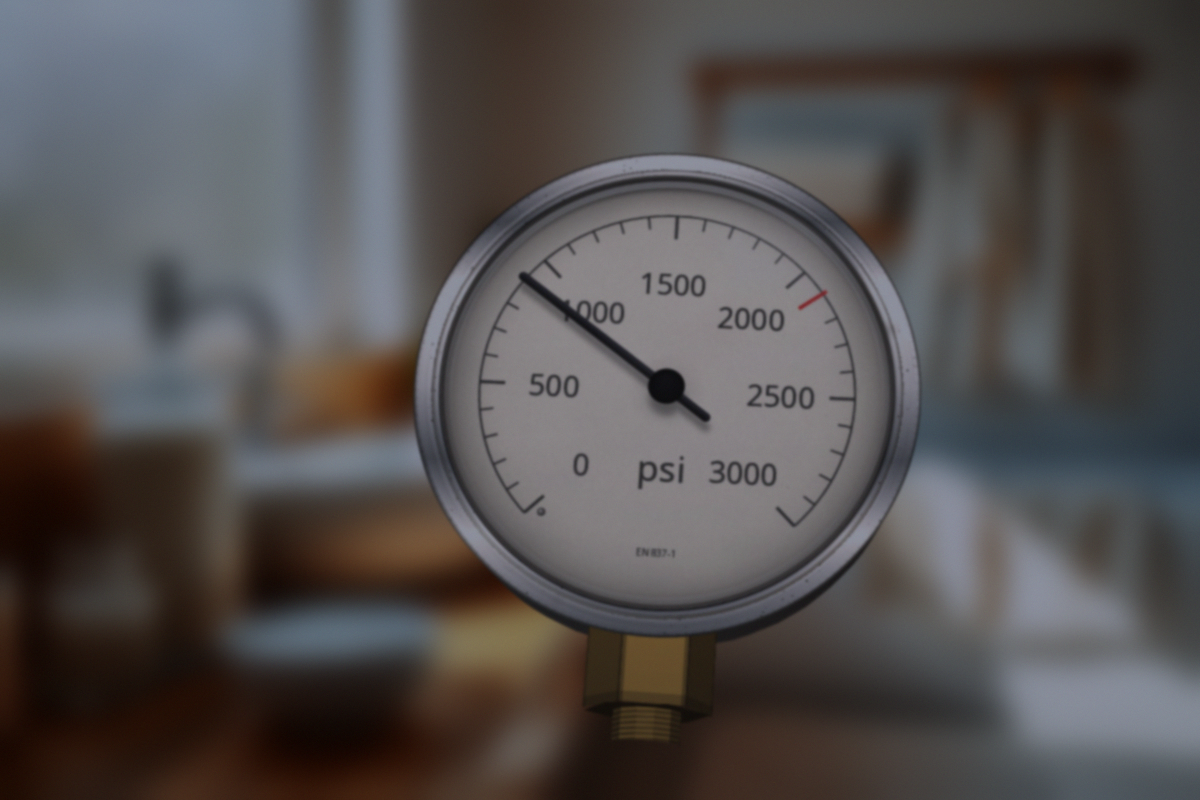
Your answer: 900,psi
